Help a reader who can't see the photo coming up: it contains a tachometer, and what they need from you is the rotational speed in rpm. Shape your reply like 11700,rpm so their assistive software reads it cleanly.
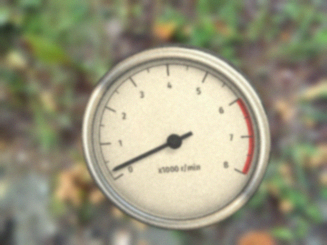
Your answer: 250,rpm
